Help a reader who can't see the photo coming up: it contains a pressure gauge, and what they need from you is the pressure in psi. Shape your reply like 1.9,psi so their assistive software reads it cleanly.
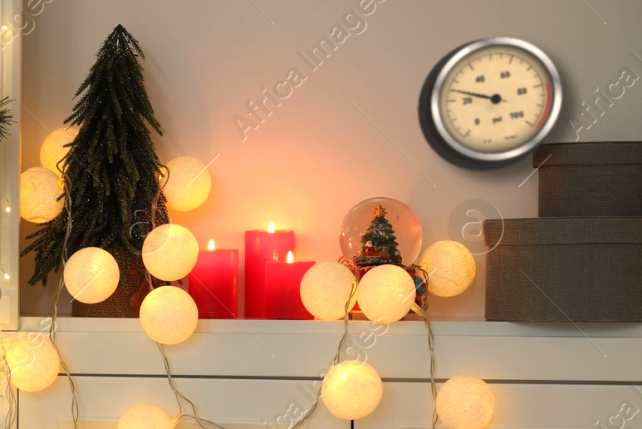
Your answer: 25,psi
